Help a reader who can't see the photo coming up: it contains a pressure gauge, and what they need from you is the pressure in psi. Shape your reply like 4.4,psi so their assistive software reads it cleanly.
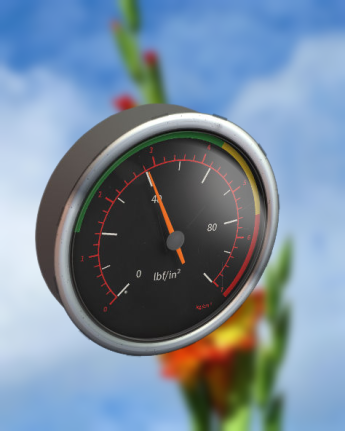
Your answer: 40,psi
